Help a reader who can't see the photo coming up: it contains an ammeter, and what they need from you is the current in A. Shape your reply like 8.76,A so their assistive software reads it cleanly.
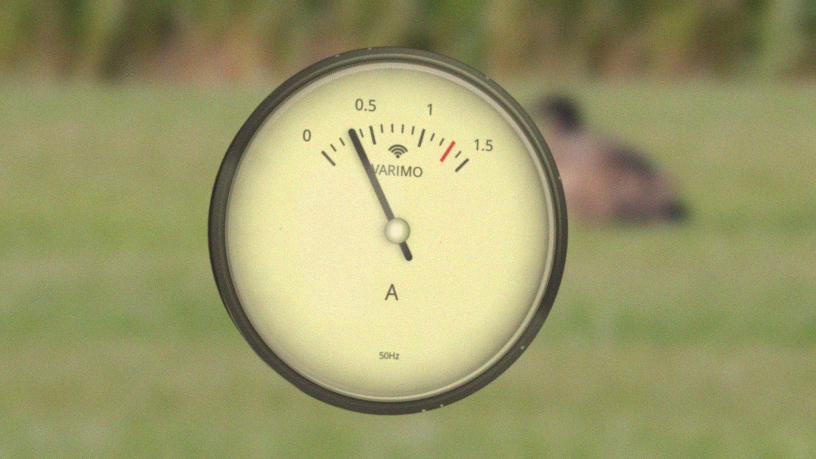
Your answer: 0.3,A
